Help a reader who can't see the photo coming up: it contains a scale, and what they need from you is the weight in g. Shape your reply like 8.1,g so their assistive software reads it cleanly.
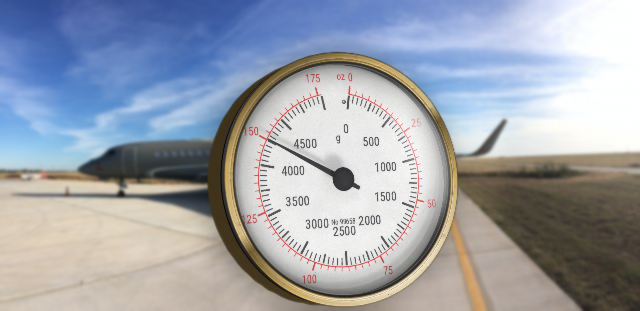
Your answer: 4250,g
